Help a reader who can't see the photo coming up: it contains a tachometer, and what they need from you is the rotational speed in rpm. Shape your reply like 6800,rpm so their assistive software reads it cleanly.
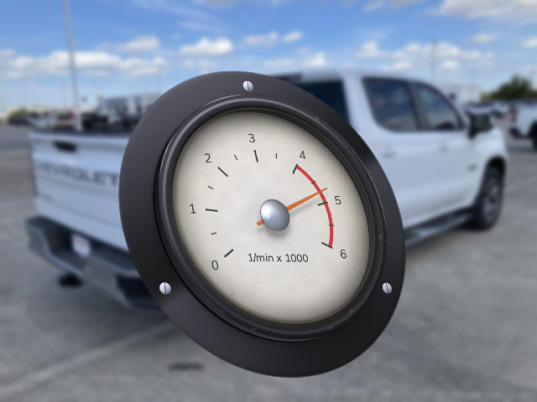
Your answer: 4750,rpm
